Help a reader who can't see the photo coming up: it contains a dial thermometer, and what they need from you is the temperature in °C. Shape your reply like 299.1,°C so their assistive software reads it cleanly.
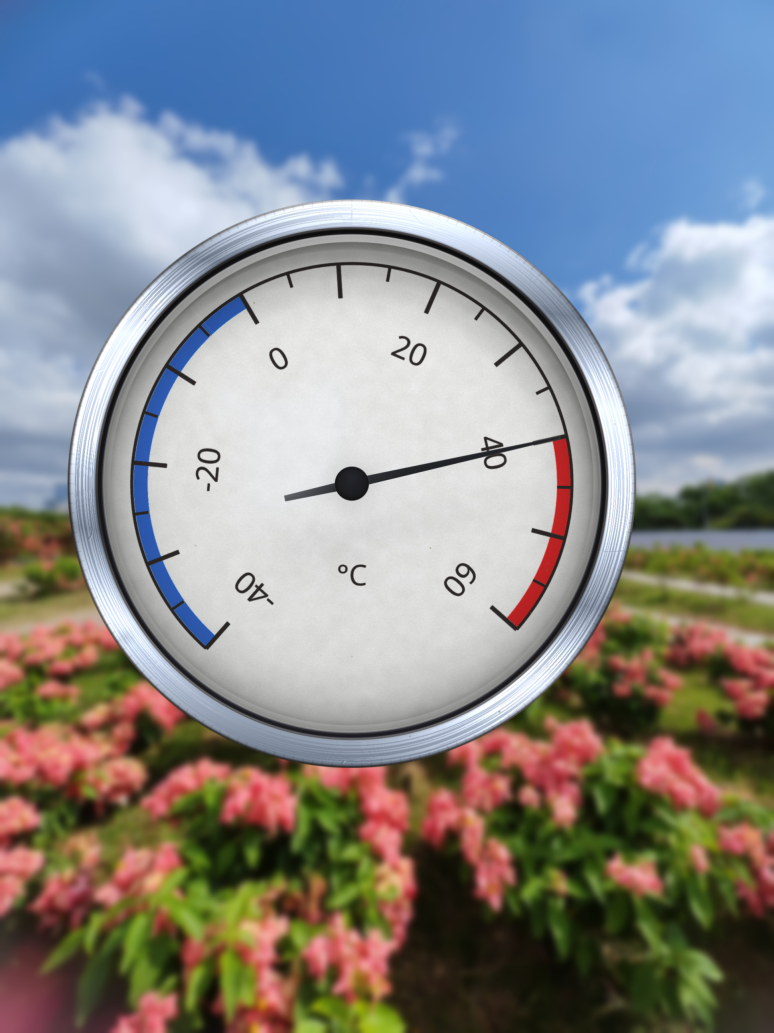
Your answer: 40,°C
